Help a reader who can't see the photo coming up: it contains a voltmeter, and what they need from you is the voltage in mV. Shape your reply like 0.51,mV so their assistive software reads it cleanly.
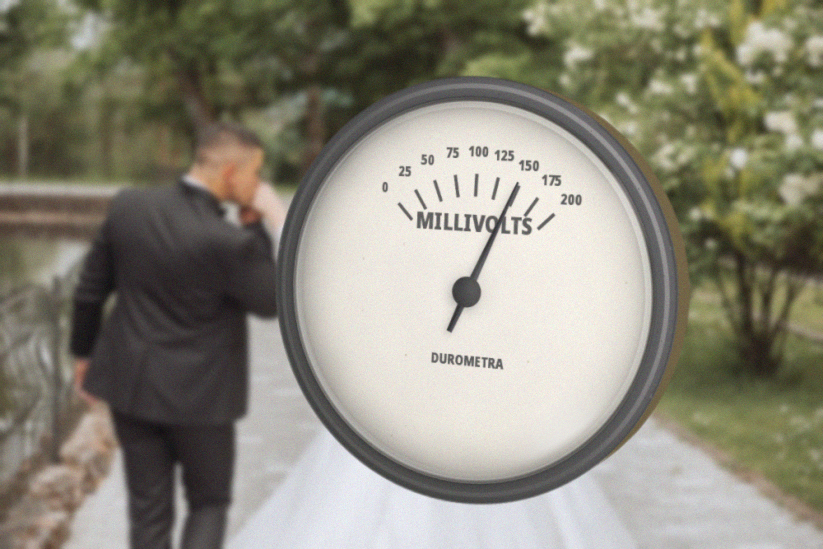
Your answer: 150,mV
